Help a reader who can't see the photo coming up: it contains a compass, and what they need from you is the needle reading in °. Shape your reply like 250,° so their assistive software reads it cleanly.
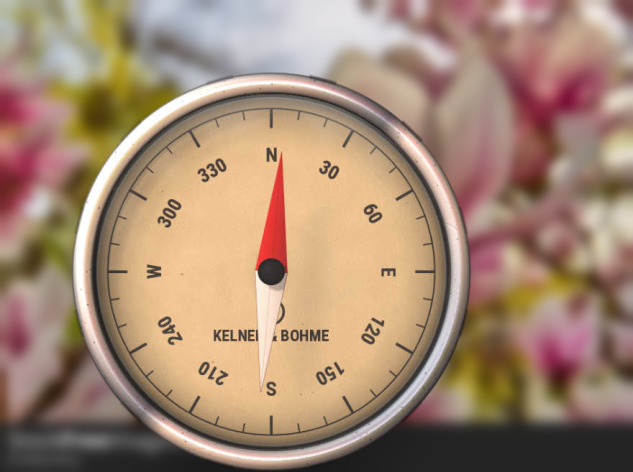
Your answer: 5,°
